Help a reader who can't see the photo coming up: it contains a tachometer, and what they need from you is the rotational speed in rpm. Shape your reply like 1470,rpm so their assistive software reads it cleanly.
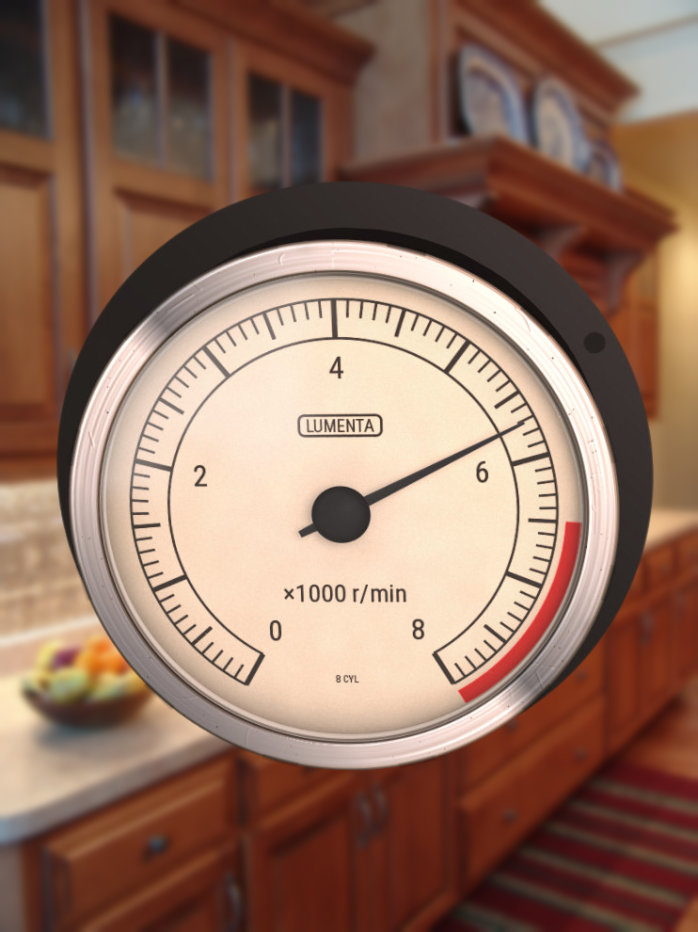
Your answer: 5700,rpm
